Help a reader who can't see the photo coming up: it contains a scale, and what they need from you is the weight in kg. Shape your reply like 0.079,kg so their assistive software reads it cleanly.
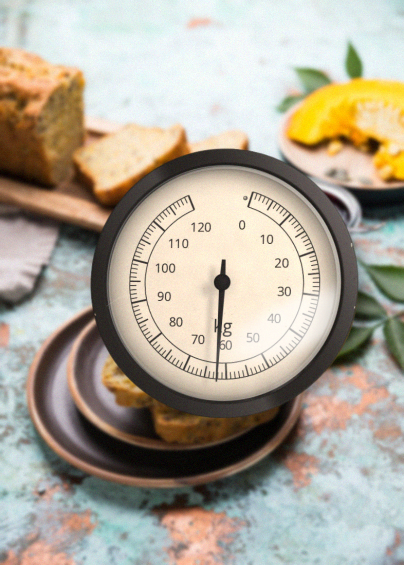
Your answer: 62,kg
